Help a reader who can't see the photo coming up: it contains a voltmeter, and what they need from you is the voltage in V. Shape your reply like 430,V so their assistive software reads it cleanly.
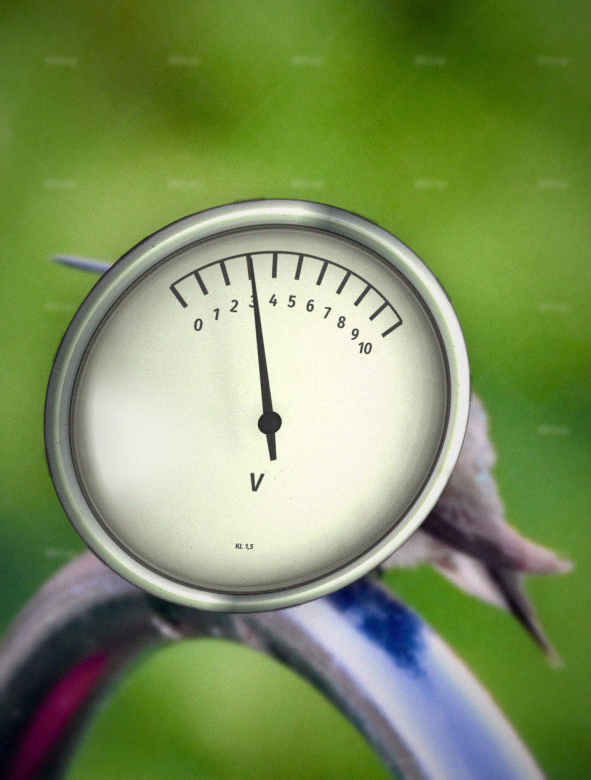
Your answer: 3,V
